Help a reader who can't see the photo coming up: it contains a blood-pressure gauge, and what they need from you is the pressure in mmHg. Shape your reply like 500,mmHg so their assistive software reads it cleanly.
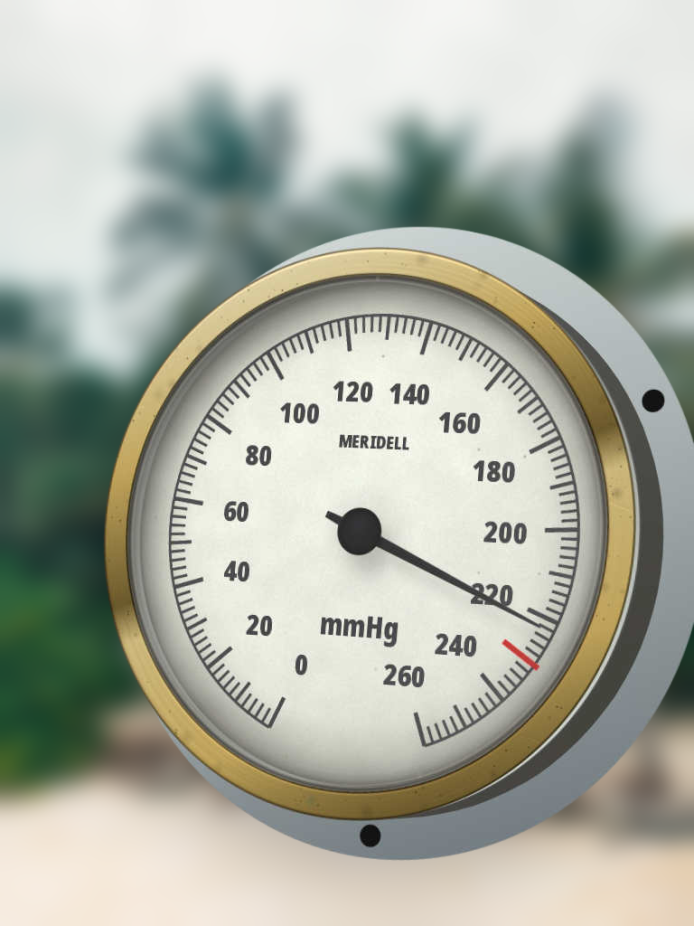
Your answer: 222,mmHg
